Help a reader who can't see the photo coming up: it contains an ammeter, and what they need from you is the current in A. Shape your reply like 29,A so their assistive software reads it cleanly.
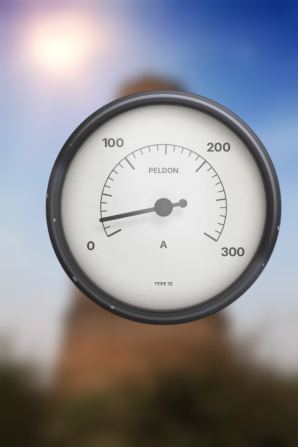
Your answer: 20,A
